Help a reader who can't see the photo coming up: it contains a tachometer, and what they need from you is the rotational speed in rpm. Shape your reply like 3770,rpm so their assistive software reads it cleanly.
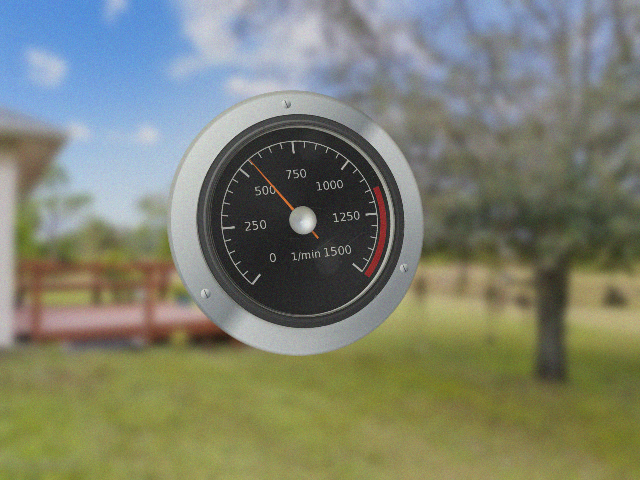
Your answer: 550,rpm
